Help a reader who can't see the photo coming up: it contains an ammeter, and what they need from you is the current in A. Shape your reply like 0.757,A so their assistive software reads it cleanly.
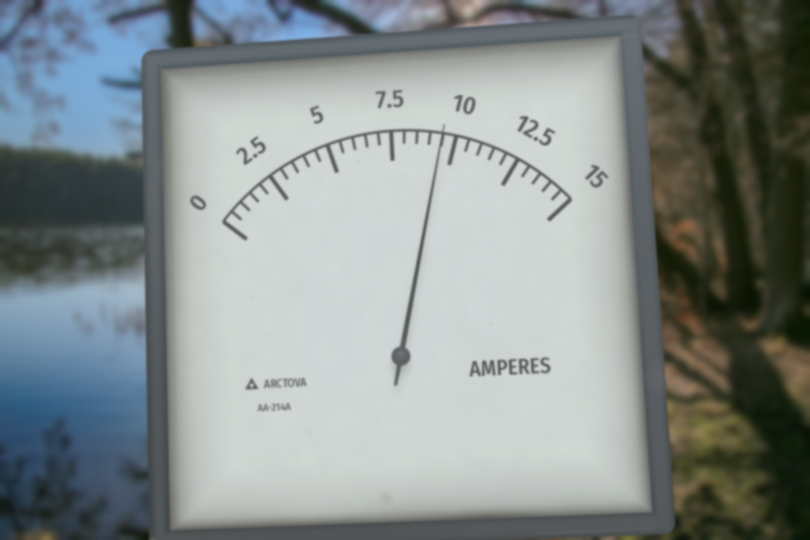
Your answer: 9.5,A
